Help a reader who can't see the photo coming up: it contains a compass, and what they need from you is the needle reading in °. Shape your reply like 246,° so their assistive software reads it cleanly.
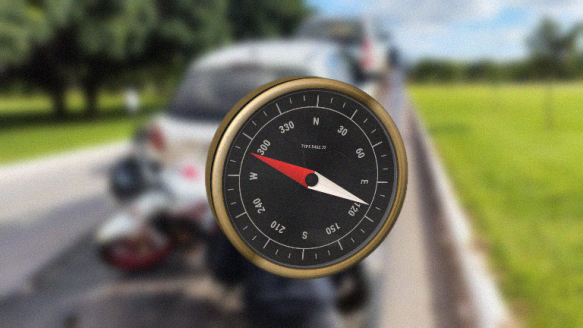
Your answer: 290,°
